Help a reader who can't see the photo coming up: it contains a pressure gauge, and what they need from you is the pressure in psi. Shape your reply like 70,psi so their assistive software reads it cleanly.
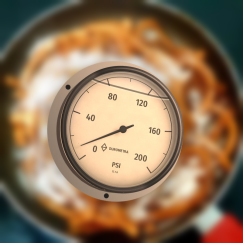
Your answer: 10,psi
